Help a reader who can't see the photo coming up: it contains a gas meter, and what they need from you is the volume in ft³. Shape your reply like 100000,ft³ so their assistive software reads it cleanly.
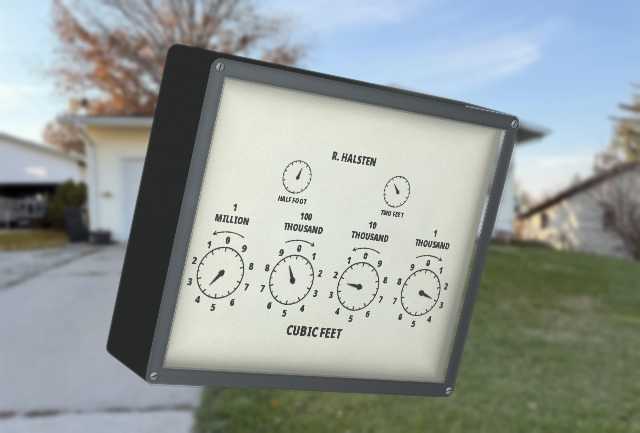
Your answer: 392300,ft³
